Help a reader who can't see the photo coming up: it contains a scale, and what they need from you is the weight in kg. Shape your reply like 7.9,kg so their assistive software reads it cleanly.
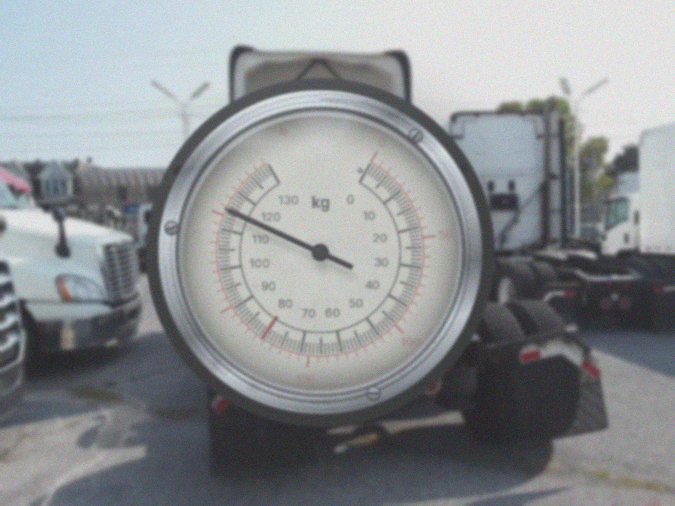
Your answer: 115,kg
